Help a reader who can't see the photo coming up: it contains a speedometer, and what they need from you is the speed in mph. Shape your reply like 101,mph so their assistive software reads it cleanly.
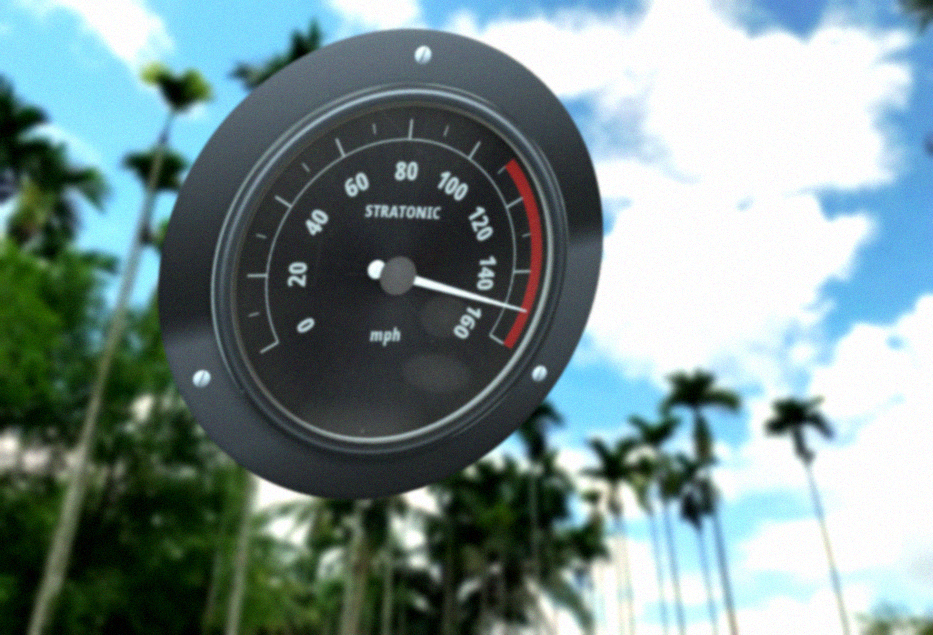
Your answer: 150,mph
